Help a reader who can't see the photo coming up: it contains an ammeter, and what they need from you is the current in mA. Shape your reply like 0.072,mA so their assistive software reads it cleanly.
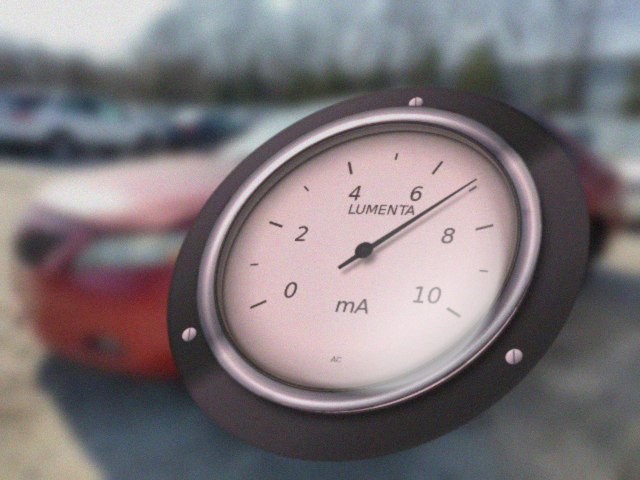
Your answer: 7,mA
